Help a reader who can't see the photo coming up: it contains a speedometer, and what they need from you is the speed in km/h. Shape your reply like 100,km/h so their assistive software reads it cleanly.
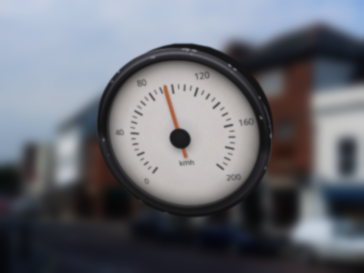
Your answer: 95,km/h
